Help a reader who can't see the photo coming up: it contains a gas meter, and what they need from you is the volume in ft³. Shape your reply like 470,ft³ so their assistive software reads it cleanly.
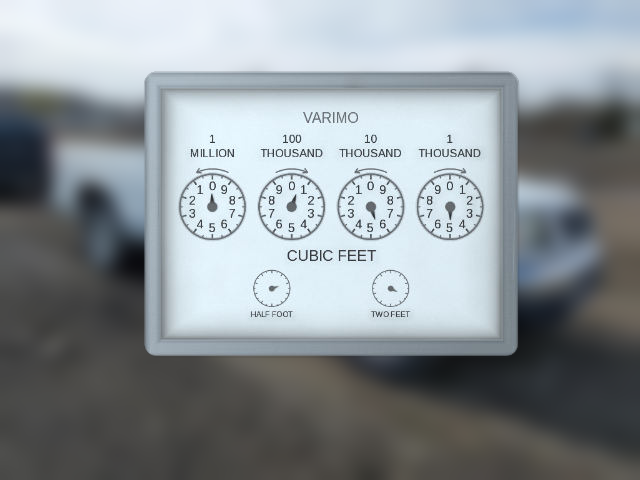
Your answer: 5500,ft³
